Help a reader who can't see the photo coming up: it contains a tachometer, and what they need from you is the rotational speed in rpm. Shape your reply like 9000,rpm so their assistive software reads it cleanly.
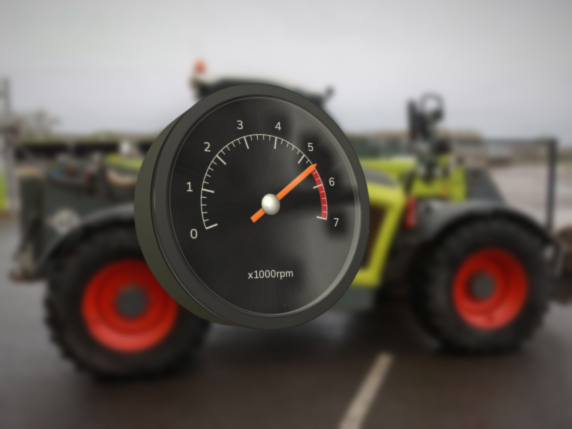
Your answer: 5400,rpm
